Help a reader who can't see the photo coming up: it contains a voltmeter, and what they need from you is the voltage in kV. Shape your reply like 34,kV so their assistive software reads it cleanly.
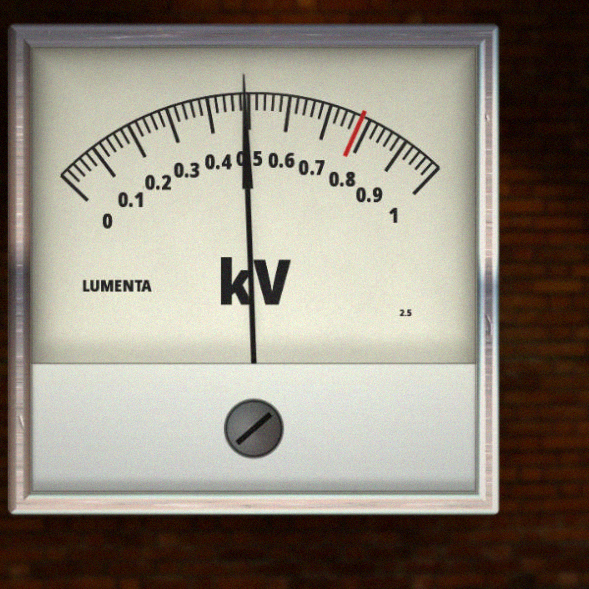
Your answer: 0.49,kV
